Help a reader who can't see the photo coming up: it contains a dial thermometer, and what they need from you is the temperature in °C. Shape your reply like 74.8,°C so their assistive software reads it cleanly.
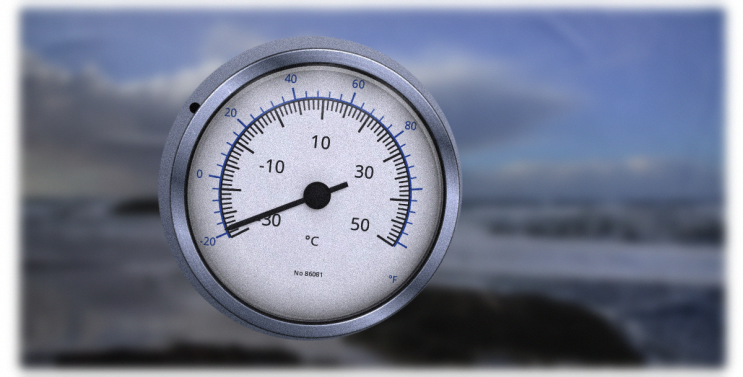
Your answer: -28,°C
